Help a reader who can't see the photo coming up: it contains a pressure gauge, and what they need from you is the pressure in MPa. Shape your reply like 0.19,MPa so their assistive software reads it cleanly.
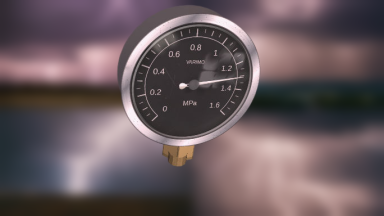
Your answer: 1.3,MPa
